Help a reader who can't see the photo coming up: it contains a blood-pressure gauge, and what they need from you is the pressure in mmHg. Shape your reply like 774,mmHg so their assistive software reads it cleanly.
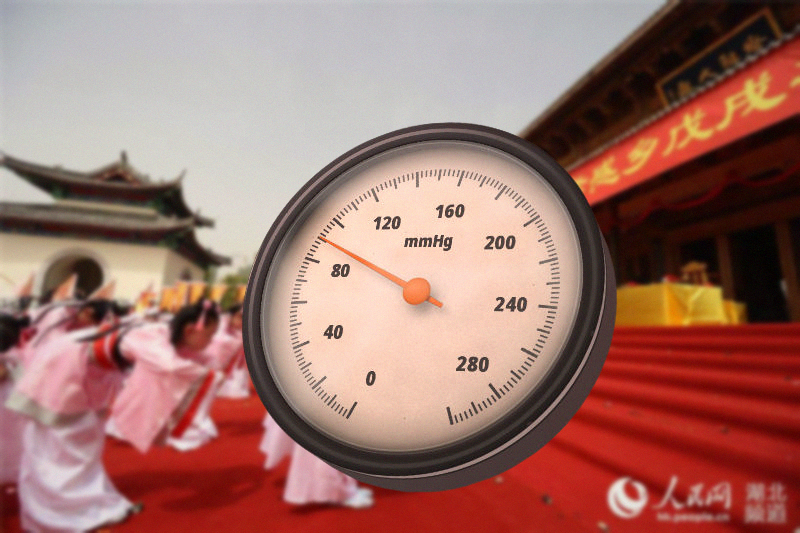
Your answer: 90,mmHg
